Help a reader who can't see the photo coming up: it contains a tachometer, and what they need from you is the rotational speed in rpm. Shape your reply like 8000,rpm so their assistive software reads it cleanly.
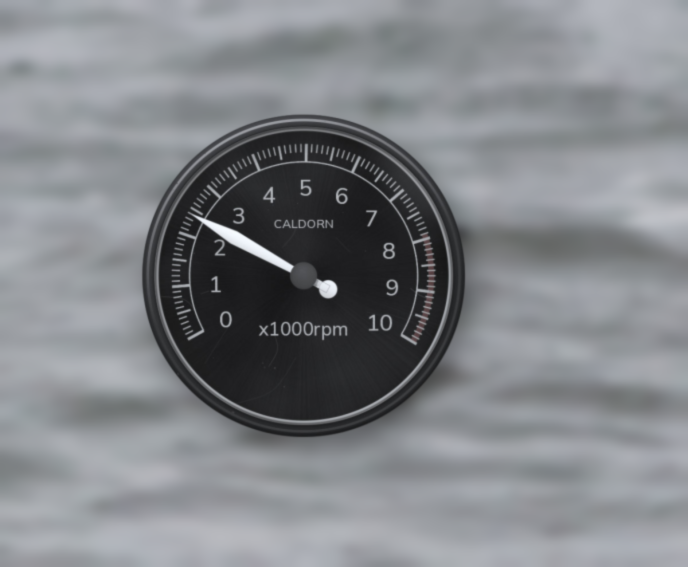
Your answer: 2400,rpm
